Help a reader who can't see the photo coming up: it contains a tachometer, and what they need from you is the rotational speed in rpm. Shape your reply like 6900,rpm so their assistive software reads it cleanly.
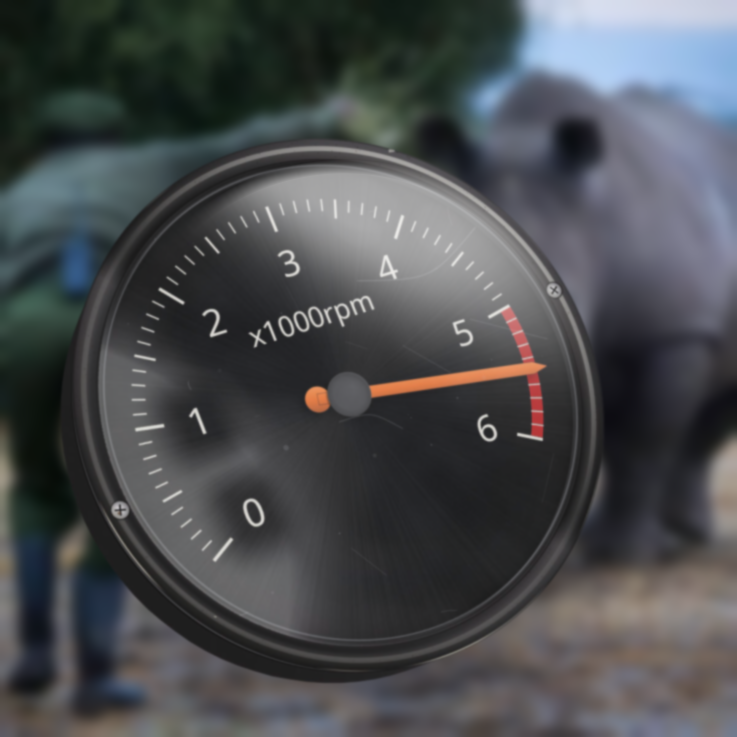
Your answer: 5500,rpm
